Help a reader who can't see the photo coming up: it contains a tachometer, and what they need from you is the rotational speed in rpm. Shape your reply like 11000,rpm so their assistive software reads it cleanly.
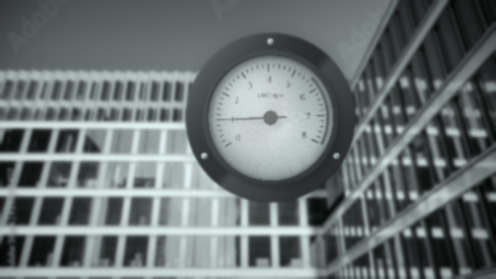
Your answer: 1000,rpm
